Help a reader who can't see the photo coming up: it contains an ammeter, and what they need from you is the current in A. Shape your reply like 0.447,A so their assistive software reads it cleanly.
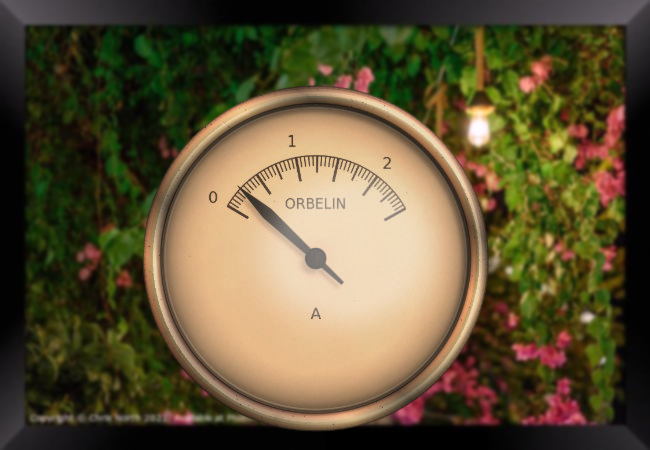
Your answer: 0.25,A
